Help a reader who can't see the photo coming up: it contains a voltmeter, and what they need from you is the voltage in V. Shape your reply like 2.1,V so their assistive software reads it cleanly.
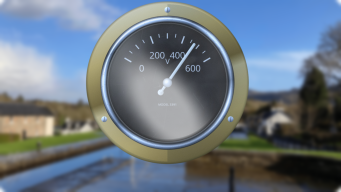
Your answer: 475,V
